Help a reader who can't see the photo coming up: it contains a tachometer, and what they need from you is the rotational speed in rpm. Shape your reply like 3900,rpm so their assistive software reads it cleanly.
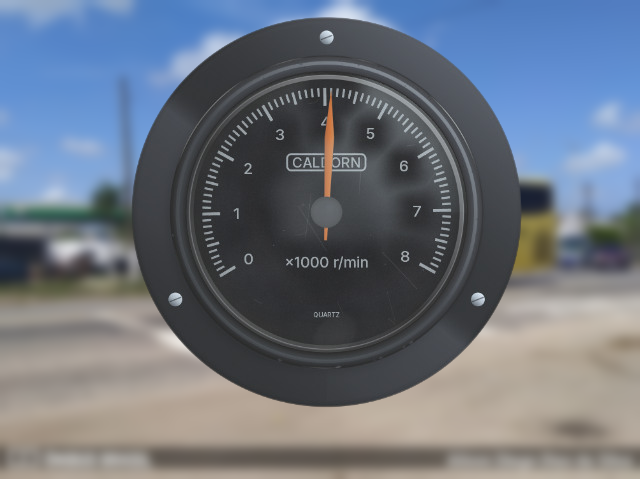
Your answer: 4100,rpm
